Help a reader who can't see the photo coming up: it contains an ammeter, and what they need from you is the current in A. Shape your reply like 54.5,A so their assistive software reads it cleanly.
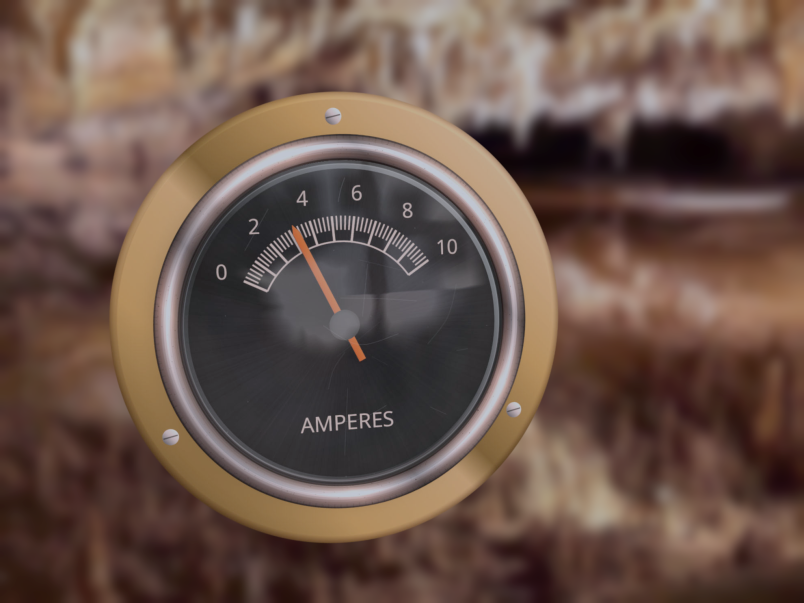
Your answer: 3.2,A
